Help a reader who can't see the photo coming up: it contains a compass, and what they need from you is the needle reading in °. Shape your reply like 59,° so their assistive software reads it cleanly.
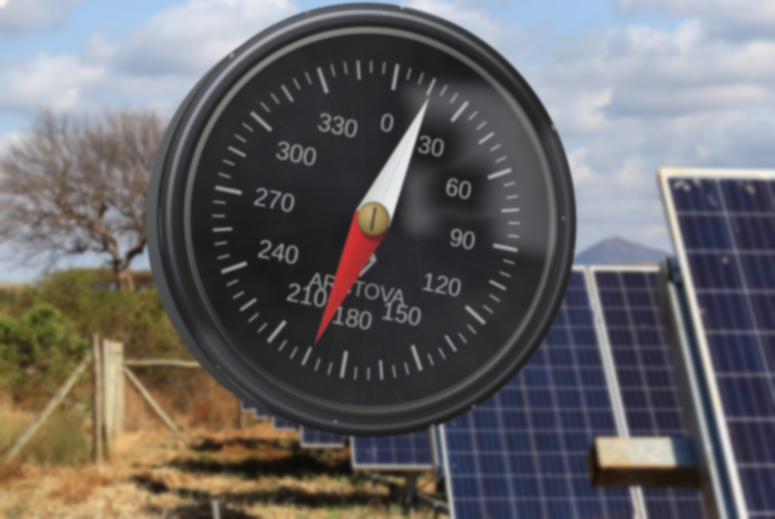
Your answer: 195,°
